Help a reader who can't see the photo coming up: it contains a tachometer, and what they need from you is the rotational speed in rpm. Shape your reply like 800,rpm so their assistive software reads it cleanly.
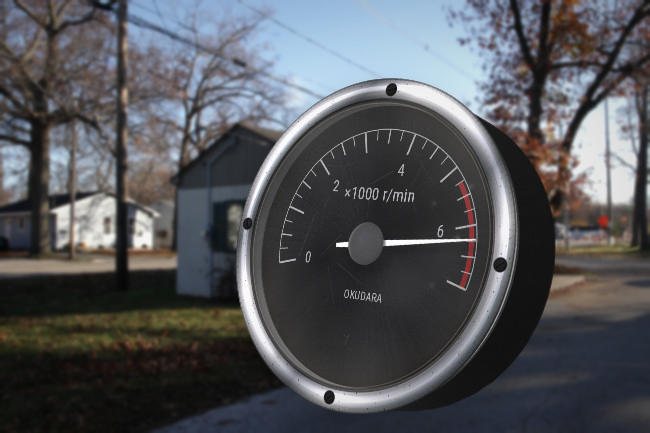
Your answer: 6250,rpm
